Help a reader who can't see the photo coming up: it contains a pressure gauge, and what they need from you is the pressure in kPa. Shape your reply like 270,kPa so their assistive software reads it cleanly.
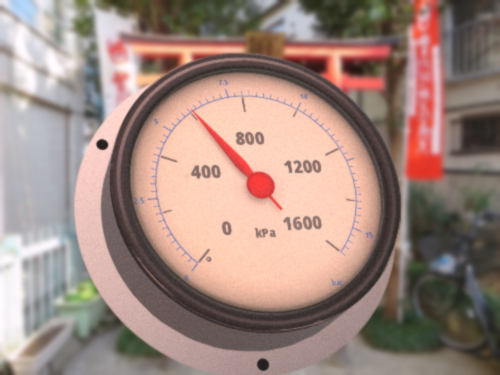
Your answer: 600,kPa
